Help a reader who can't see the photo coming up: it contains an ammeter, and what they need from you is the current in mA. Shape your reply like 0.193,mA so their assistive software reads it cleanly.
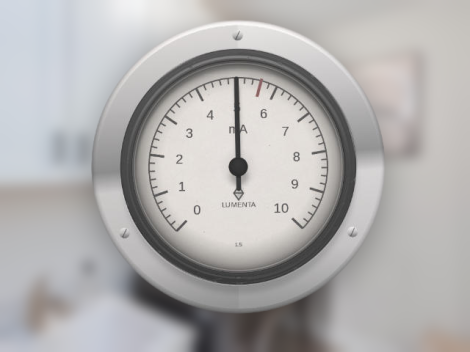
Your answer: 5,mA
